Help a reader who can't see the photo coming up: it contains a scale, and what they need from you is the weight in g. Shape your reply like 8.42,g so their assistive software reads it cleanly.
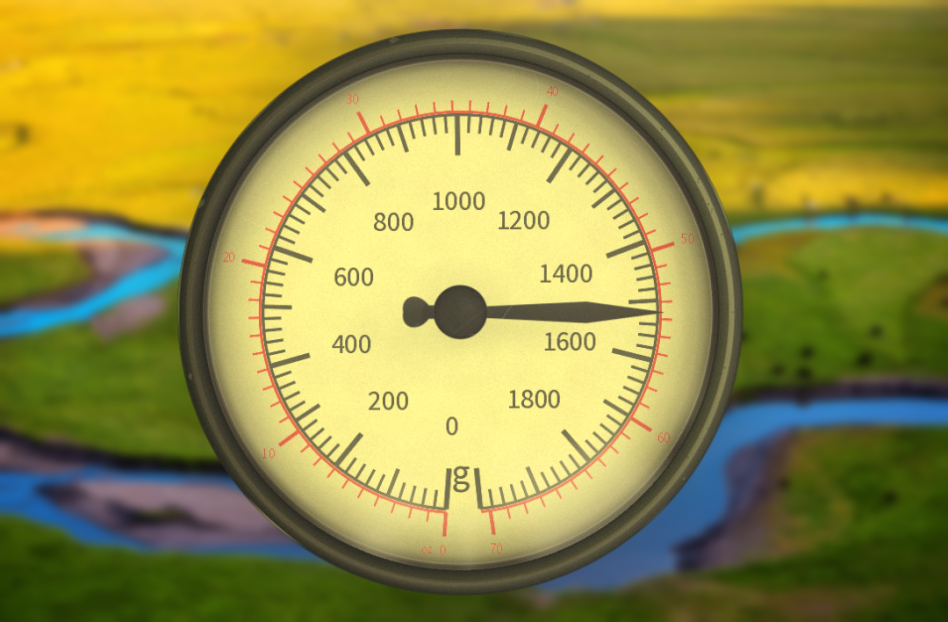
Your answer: 1520,g
